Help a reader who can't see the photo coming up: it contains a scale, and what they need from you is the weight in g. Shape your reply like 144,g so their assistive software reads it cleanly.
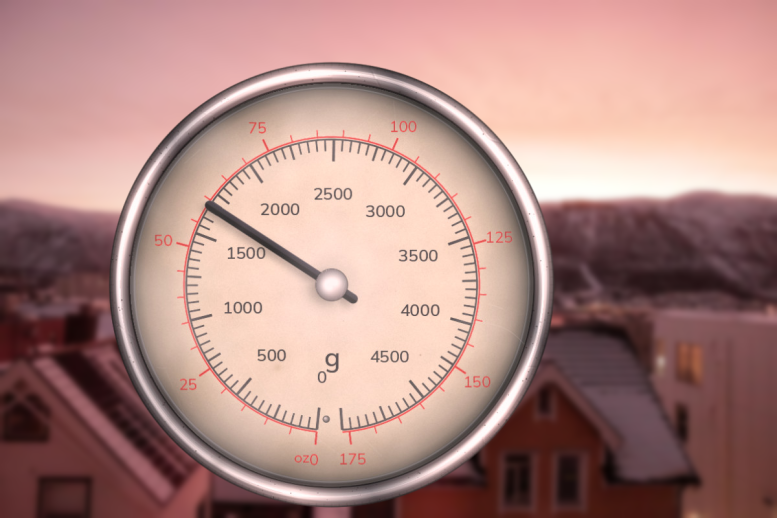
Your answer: 1675,g
